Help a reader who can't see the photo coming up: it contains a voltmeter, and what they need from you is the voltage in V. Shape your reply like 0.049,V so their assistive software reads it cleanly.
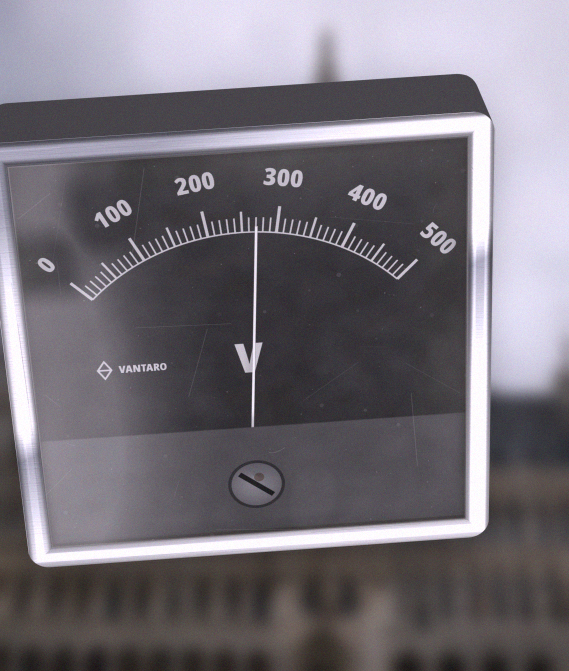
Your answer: 270,V
